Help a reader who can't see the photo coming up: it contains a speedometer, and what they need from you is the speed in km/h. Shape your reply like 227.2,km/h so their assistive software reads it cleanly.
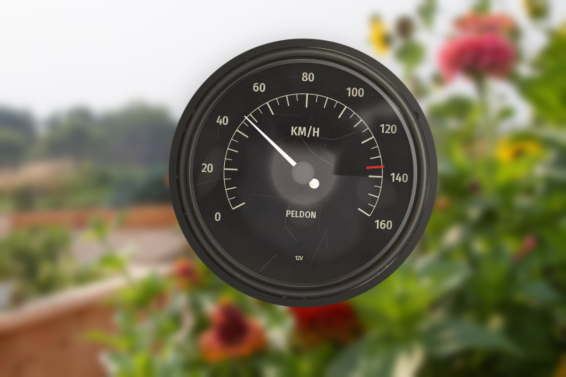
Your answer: 47.5,km/h
